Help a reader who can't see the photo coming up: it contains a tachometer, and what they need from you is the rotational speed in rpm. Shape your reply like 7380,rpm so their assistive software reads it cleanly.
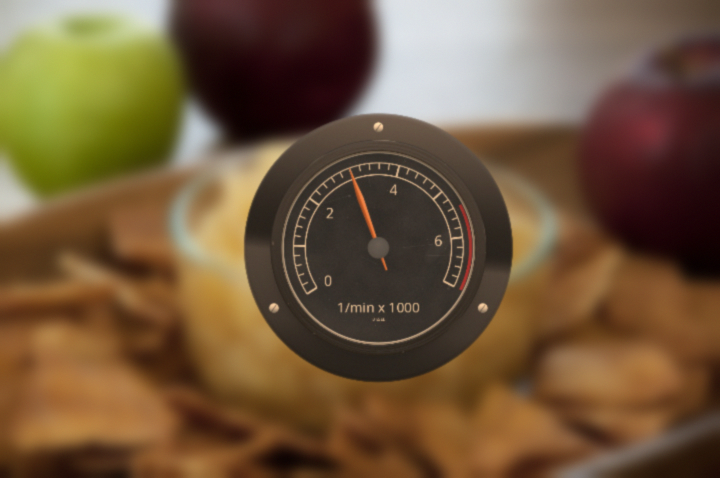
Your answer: 3000,rpm
